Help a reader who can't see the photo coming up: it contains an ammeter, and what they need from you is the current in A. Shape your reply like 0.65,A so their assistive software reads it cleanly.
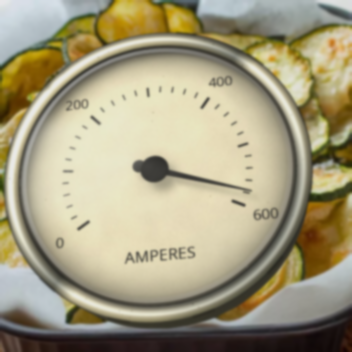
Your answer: 580,A
